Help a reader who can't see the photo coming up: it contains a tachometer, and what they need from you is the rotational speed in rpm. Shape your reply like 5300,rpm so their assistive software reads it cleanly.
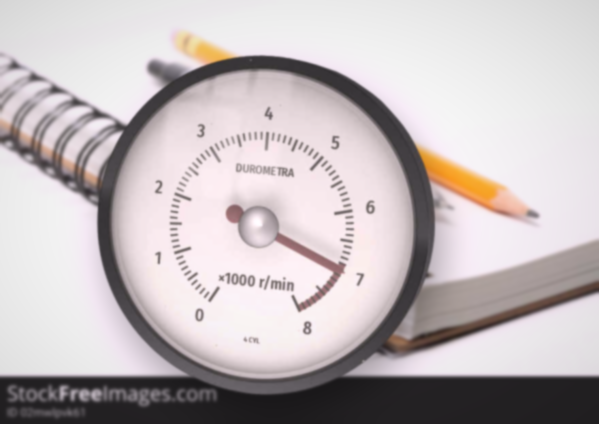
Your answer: 7000,rpm
